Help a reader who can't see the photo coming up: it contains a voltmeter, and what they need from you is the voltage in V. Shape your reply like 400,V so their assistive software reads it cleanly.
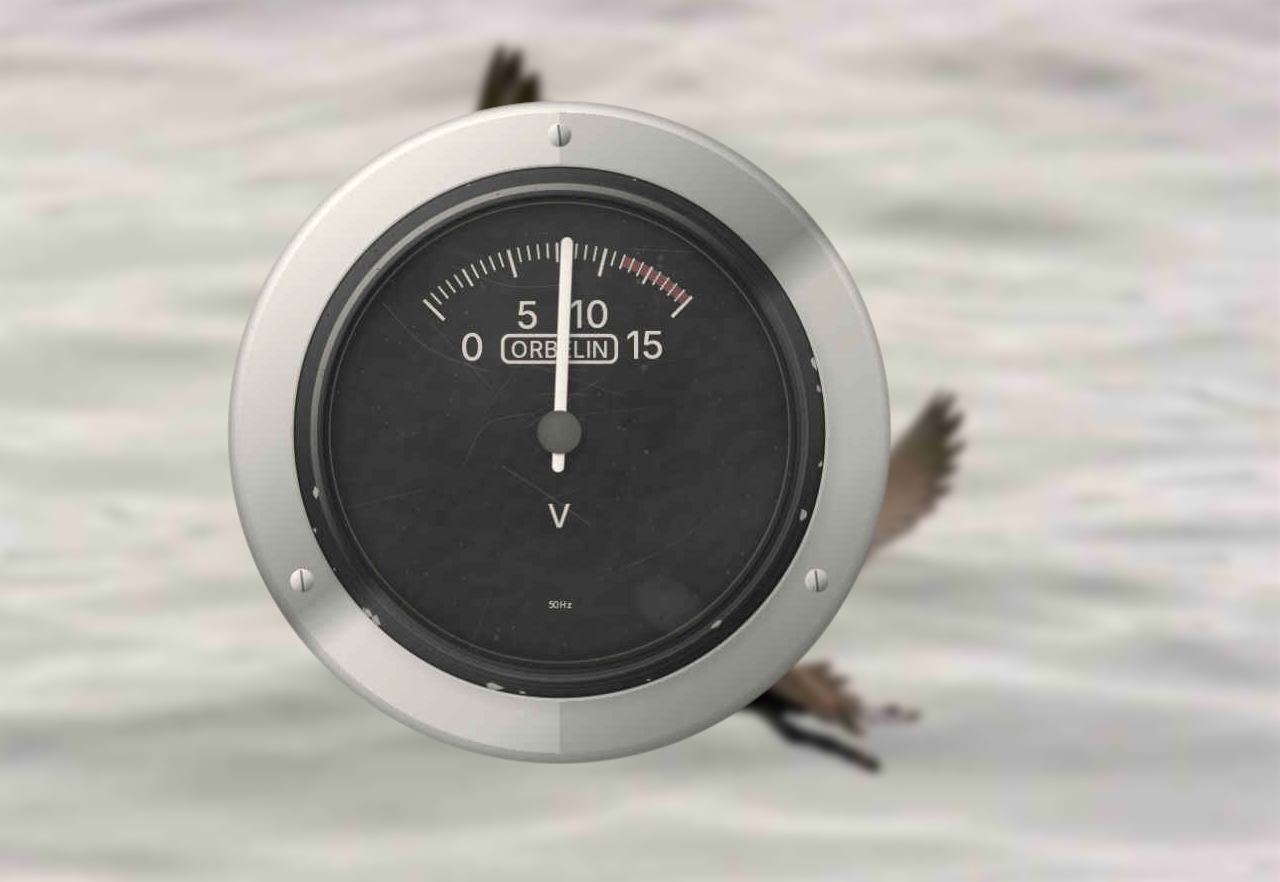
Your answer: 8,V
